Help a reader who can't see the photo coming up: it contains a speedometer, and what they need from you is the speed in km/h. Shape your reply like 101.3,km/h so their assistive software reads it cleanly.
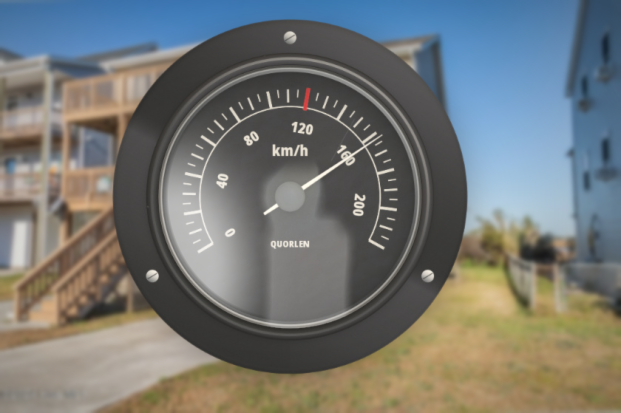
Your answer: 162.5,km/h
